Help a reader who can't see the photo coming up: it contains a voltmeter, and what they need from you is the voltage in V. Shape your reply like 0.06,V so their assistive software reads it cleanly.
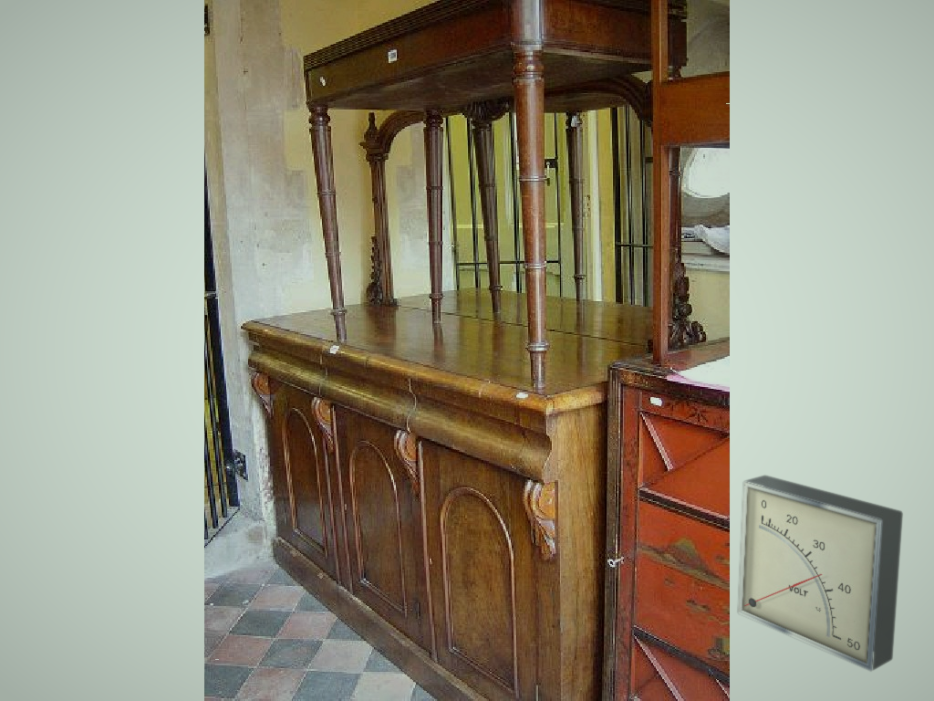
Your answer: 36,V
